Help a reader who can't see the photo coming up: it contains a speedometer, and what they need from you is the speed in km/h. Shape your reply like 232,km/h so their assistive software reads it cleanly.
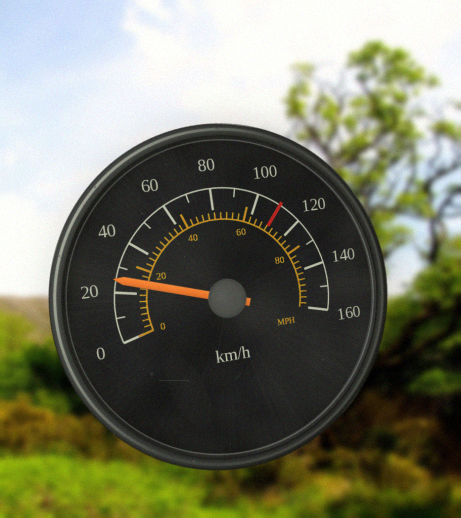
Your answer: 25,km/h
